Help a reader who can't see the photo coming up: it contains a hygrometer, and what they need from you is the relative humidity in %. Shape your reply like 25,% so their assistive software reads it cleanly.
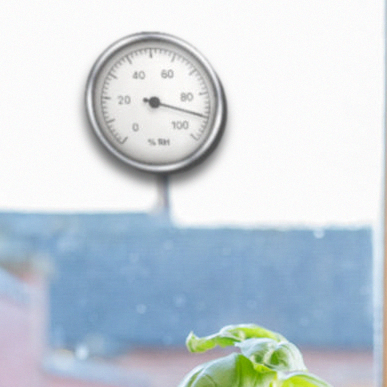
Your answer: 90,%
